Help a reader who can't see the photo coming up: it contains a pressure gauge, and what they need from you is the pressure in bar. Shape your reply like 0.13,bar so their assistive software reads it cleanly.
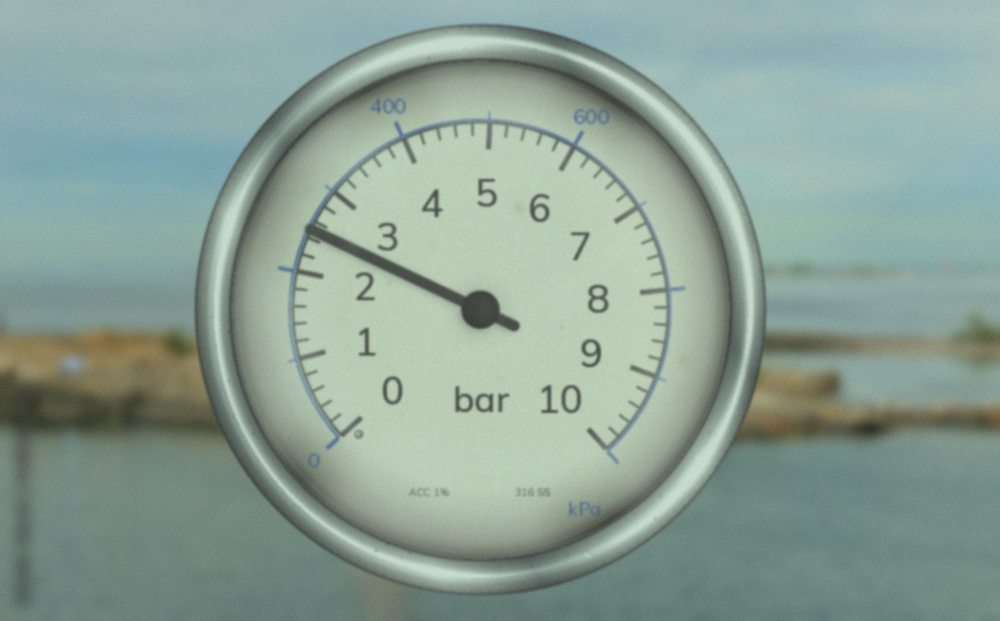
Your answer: 2.5,bar
